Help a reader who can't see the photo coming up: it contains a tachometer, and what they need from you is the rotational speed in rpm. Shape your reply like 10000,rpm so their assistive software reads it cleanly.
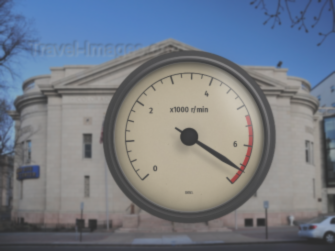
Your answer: 6625,rpm
